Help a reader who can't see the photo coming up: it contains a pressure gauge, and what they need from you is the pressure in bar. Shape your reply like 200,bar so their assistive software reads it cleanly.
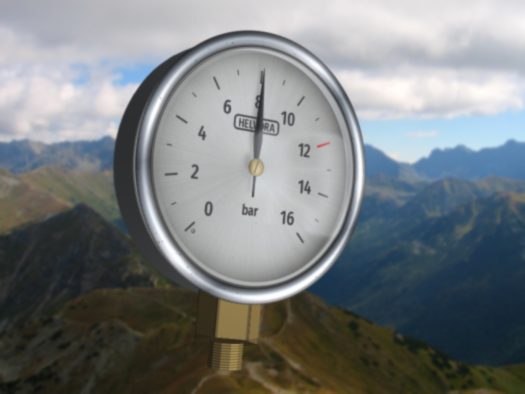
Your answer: 8,bar
